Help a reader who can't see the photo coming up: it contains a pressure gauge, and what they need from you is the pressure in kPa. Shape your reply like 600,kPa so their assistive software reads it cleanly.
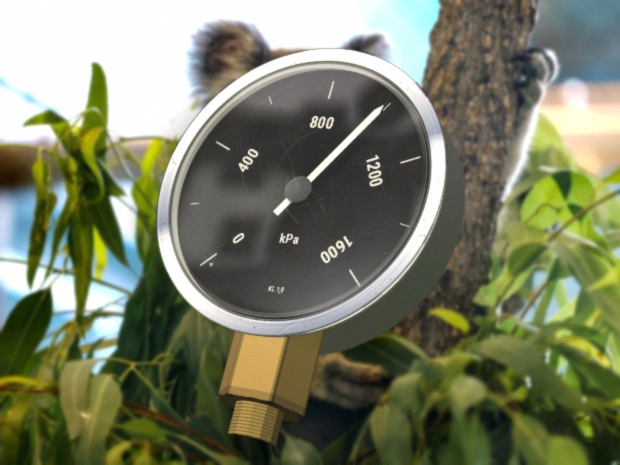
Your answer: 1000,kPa
